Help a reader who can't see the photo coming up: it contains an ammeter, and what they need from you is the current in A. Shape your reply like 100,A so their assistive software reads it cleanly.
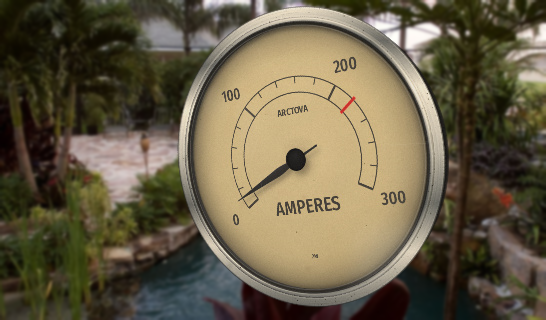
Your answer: 10,A
